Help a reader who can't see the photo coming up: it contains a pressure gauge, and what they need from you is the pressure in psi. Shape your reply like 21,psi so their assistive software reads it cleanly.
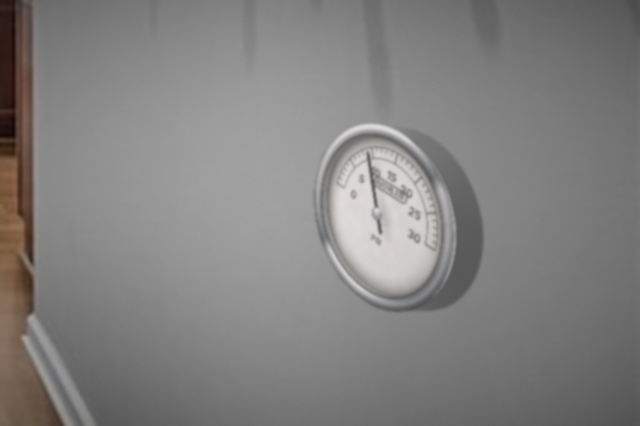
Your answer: 10,psi
